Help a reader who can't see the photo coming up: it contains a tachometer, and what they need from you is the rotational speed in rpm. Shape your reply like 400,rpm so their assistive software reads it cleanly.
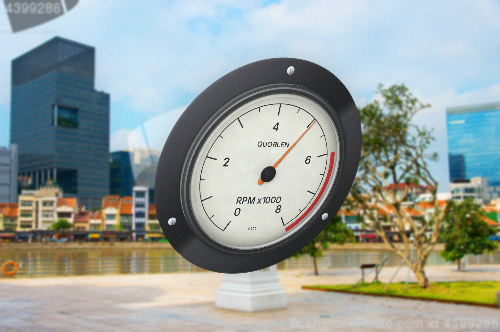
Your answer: 5000,rpm
